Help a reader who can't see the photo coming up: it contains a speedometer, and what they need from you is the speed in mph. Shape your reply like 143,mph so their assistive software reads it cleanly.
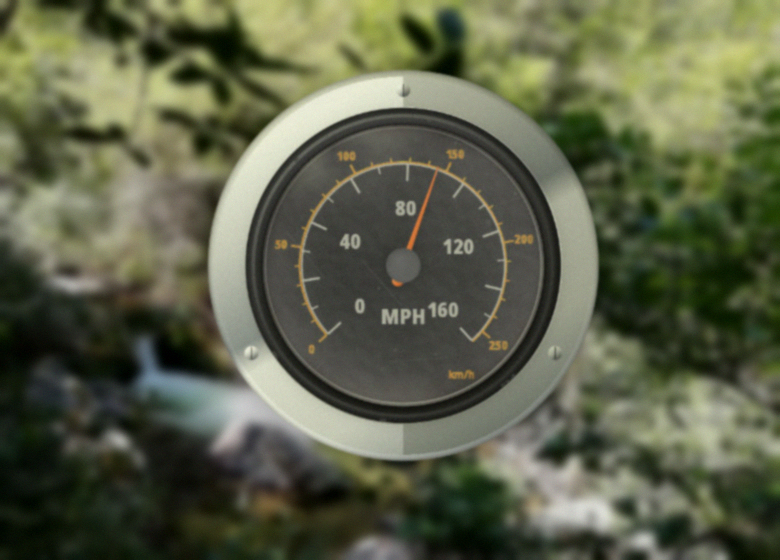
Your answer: 90,mph
